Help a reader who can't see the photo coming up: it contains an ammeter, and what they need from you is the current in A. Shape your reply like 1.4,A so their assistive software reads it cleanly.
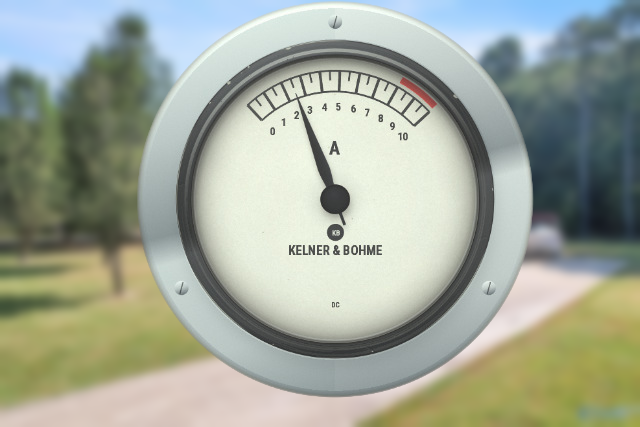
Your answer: 2.5,A
